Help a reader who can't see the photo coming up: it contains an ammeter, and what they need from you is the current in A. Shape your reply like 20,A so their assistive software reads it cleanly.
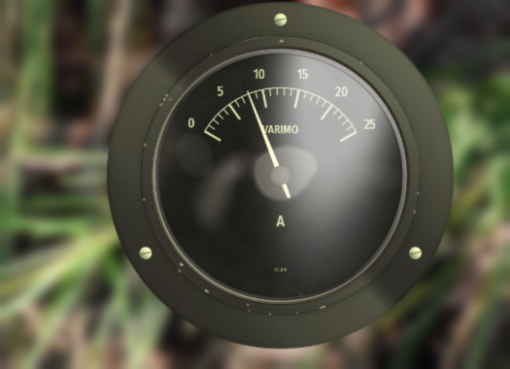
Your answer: 8,A
